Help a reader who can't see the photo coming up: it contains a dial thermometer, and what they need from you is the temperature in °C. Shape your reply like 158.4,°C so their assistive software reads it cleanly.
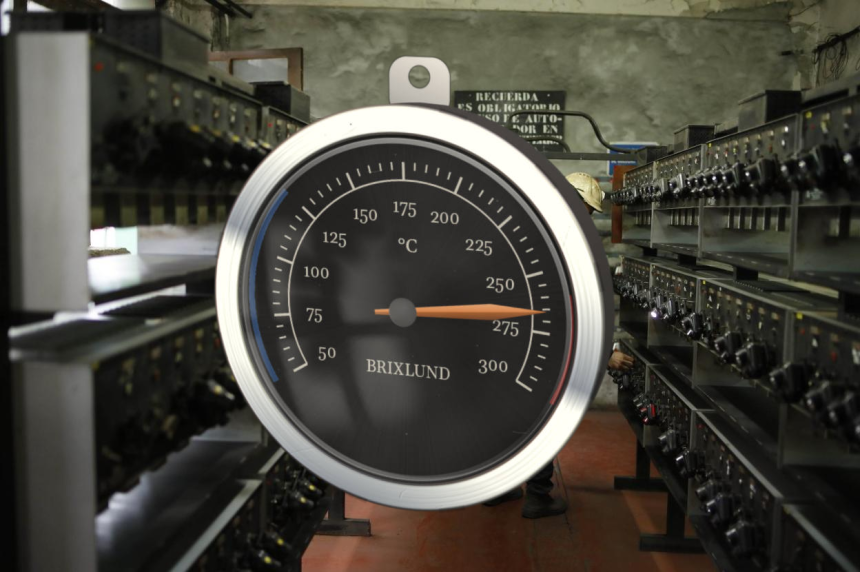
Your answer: 265,°C
